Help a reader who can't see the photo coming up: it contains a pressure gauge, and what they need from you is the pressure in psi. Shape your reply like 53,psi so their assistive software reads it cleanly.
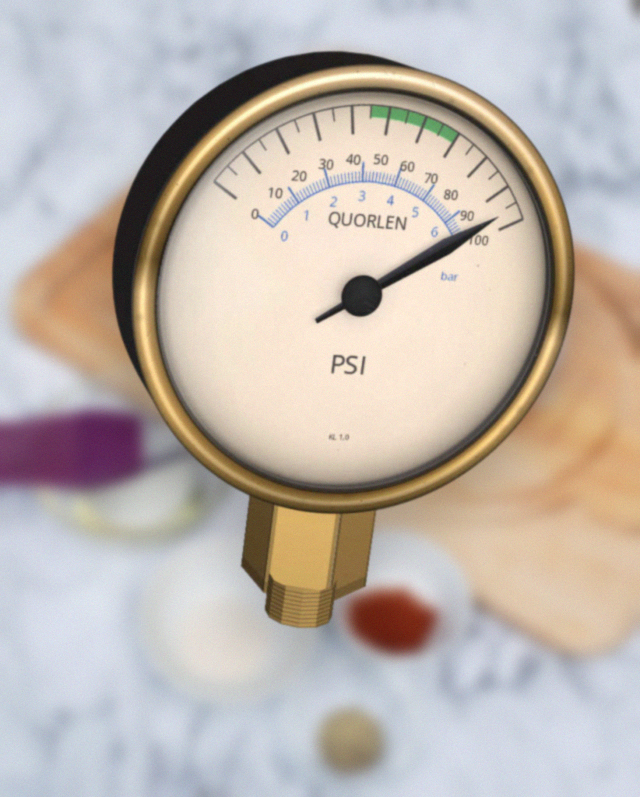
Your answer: 95,psi
